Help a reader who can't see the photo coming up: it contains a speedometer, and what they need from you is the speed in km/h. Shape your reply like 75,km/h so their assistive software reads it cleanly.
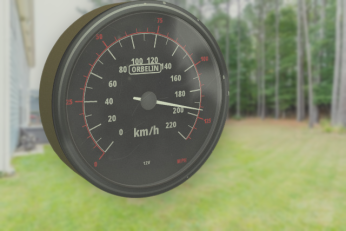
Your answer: 195,km/h
